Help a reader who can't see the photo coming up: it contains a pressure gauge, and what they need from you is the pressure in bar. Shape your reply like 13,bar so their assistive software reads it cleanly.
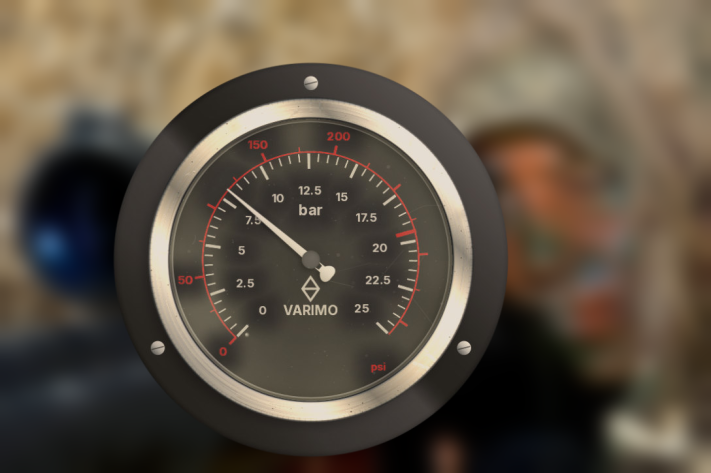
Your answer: 8,bar
